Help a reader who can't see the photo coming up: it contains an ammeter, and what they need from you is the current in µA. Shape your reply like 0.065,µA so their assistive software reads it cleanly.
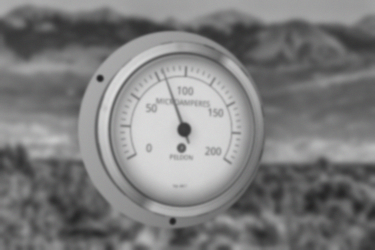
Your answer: 80,µA
